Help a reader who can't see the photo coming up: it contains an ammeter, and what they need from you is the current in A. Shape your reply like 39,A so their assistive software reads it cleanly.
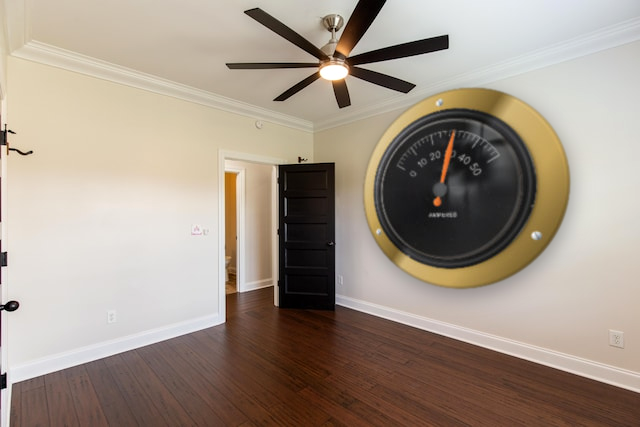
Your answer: 30,A
